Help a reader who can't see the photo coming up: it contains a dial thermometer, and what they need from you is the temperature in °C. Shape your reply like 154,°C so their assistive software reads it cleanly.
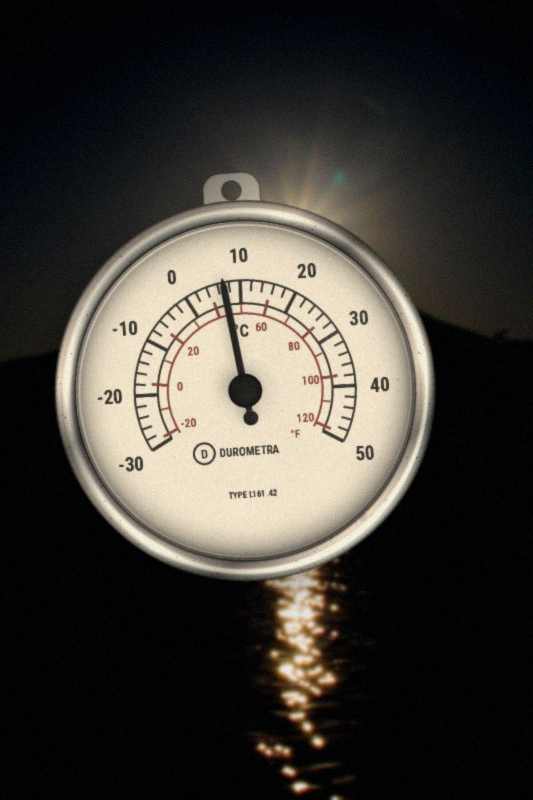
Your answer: 7,°C
